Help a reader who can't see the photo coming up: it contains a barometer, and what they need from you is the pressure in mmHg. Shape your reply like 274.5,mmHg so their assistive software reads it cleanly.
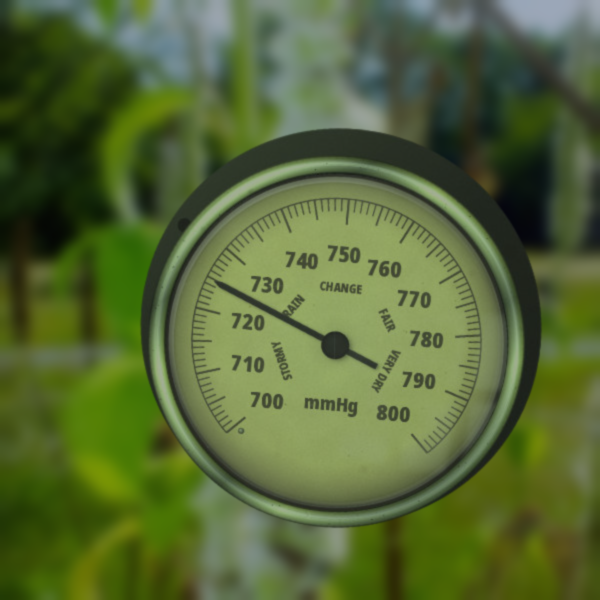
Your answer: 725,mmHg
